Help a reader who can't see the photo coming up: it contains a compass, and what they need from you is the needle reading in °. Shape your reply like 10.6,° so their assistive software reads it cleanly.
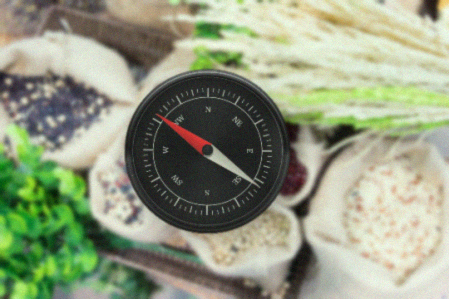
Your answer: 305,°
